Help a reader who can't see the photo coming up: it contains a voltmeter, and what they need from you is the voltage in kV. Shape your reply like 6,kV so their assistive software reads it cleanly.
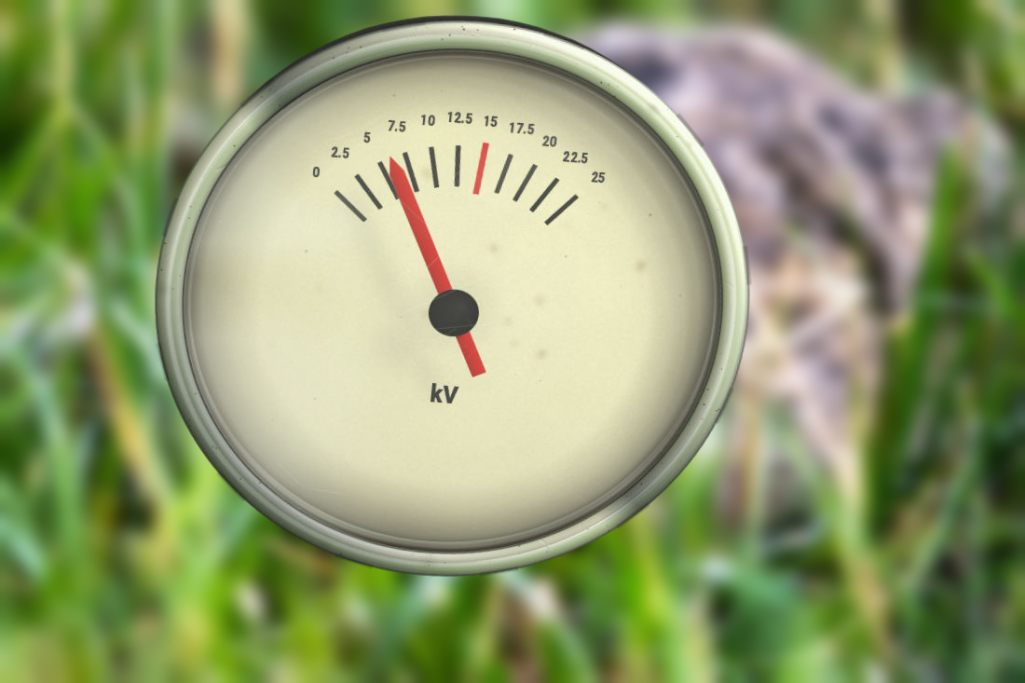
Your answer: 6.25,kV
